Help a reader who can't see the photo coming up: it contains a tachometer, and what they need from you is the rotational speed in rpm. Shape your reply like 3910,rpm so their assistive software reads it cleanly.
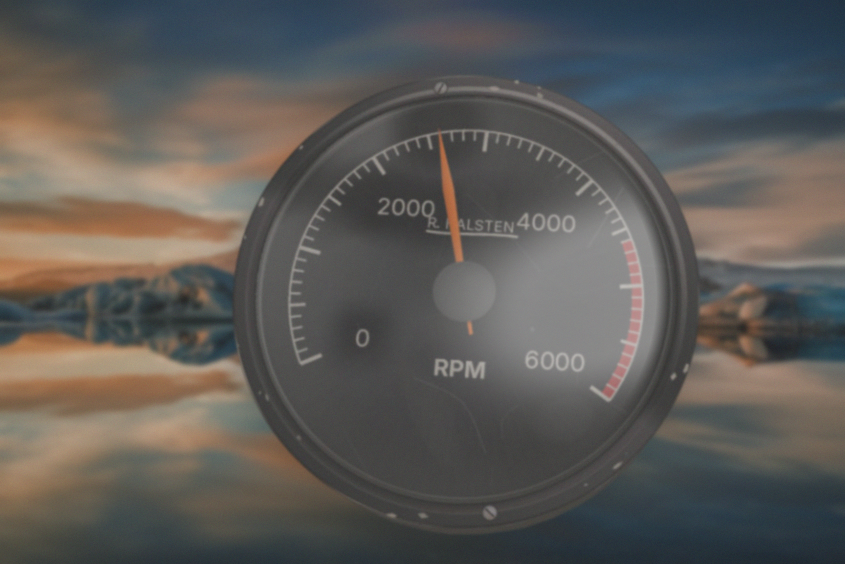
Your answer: 2600,rpm
